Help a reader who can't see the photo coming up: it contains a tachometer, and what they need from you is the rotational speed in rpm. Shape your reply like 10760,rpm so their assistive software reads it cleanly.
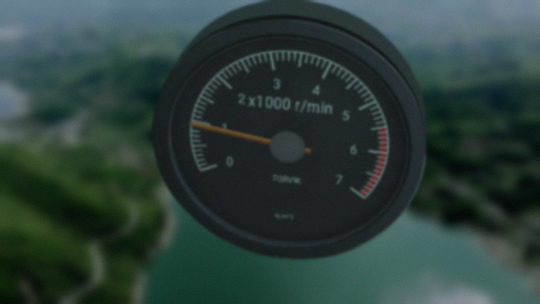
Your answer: 1000,rpm
